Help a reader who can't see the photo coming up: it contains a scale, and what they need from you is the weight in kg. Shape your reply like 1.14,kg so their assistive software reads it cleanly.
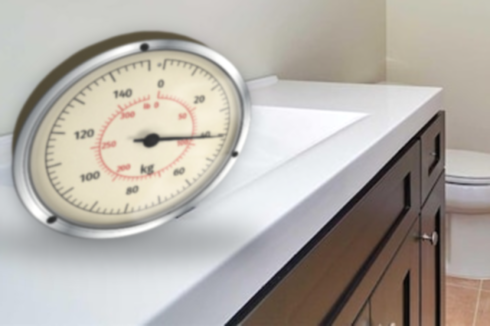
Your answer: 40,kg
